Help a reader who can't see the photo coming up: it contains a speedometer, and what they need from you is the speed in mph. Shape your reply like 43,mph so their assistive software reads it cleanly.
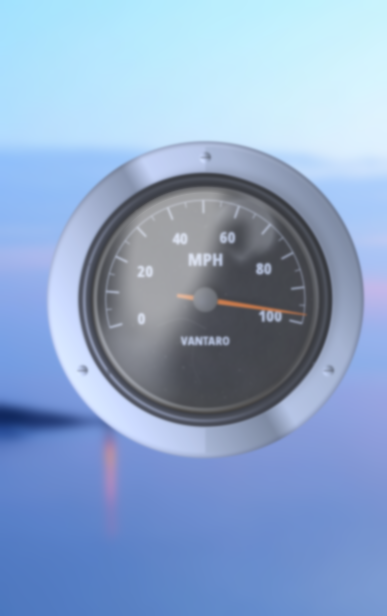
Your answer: 97.5,mph
